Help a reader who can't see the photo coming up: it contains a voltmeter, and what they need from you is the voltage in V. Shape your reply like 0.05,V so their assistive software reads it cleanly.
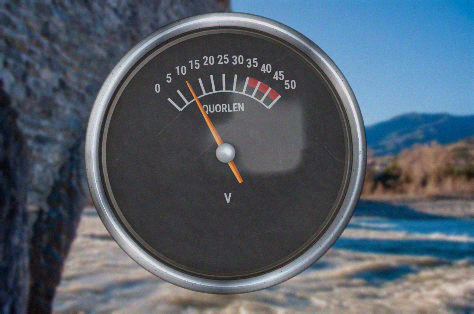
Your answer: 10,V
